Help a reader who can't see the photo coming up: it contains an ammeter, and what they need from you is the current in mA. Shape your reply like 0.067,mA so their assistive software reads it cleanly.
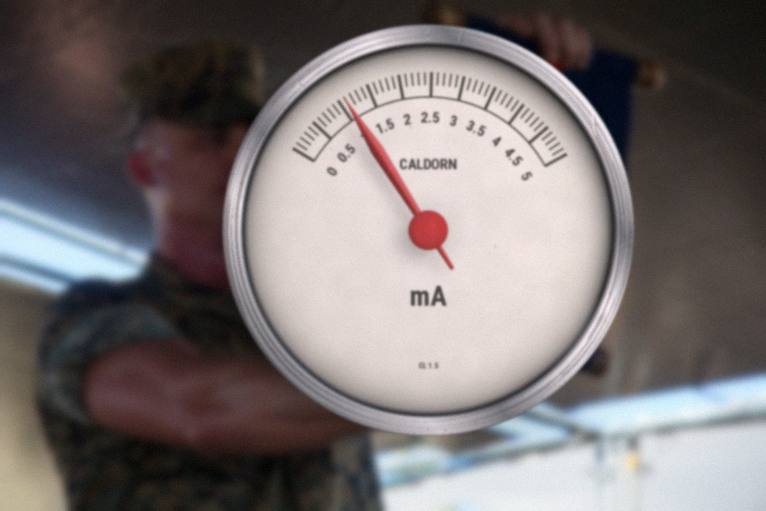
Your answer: 1.1,mA
